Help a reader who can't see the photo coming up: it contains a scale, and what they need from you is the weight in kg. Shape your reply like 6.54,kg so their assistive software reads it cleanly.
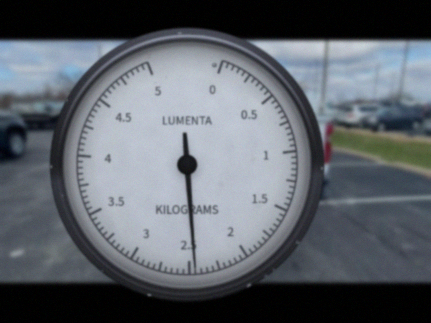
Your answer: 2.45,kg
